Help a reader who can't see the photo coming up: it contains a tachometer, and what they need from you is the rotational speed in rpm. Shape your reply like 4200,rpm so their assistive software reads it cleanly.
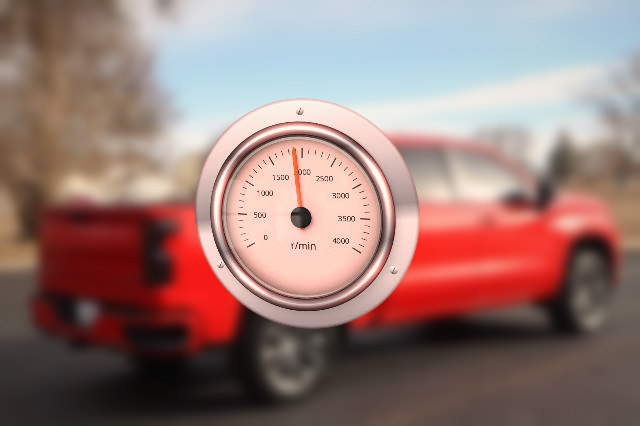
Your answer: 1900,rpm
